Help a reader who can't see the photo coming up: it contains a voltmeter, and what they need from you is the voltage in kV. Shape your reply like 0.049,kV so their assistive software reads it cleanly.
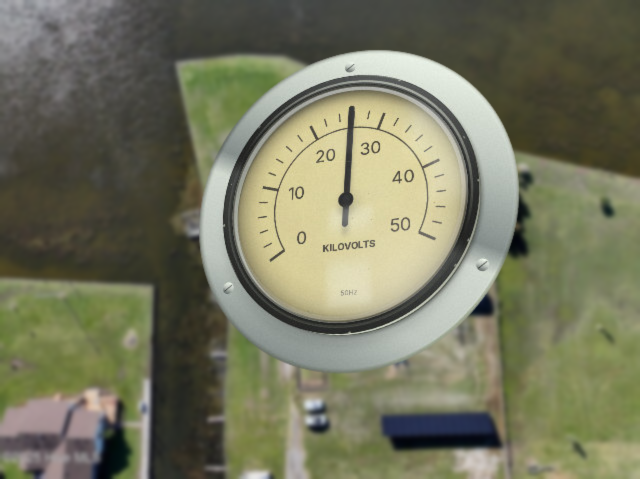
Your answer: 26,kV
